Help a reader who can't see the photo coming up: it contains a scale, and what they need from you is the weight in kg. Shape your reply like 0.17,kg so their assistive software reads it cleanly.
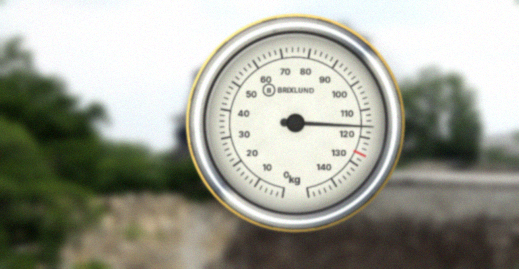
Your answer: 116,kg
